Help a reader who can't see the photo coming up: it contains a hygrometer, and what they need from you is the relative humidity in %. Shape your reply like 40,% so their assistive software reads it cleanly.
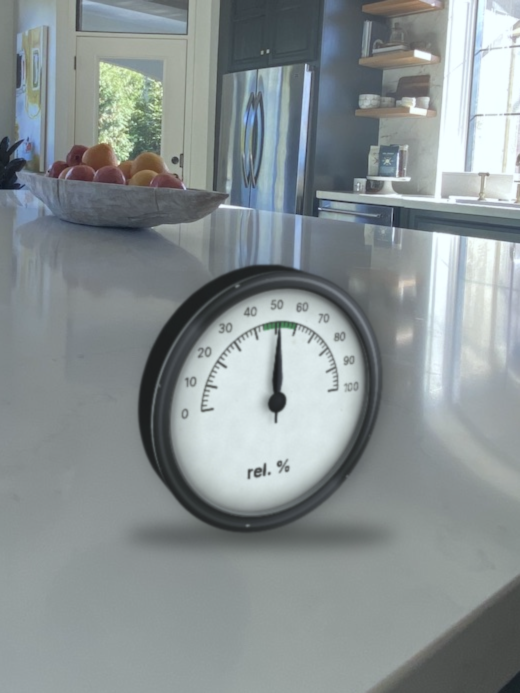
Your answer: 50,%
